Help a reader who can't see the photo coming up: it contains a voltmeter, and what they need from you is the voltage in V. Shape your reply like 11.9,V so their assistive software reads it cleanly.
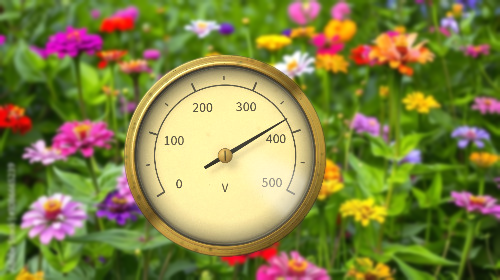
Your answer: 375,V
